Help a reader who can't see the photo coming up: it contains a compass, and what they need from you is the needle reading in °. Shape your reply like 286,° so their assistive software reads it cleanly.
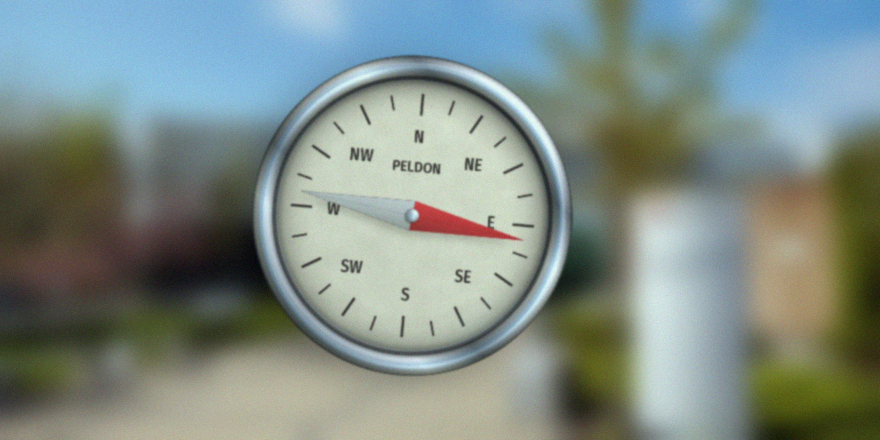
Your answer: 97.5,°
